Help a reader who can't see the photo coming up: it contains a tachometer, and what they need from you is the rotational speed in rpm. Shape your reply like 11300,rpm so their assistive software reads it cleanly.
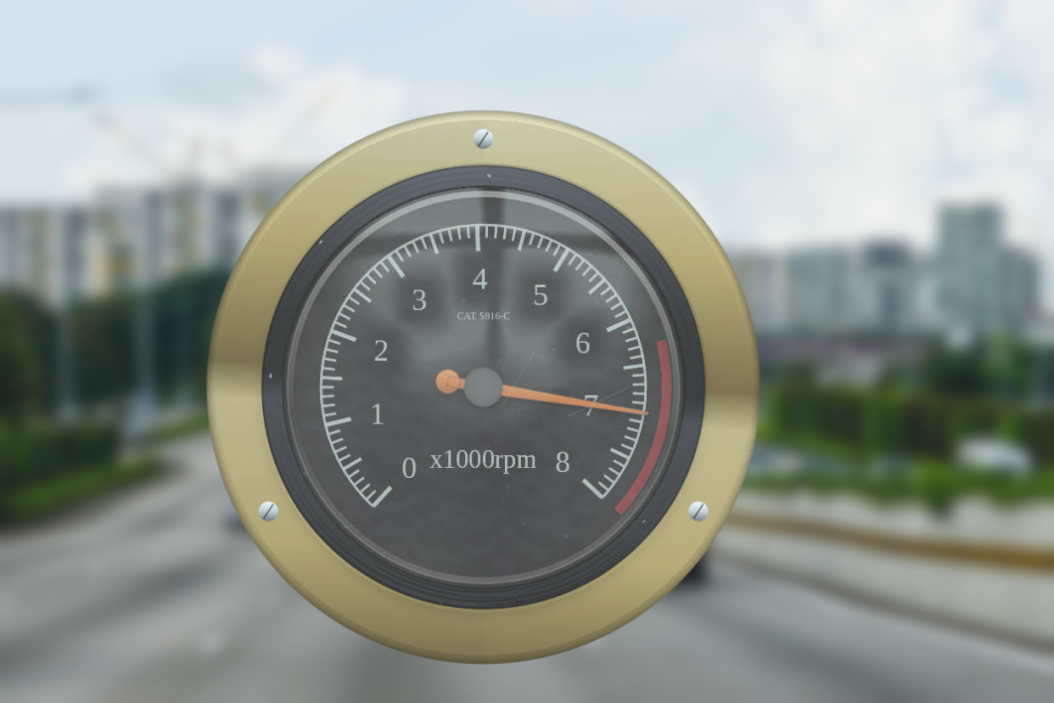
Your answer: 7000,rpm
